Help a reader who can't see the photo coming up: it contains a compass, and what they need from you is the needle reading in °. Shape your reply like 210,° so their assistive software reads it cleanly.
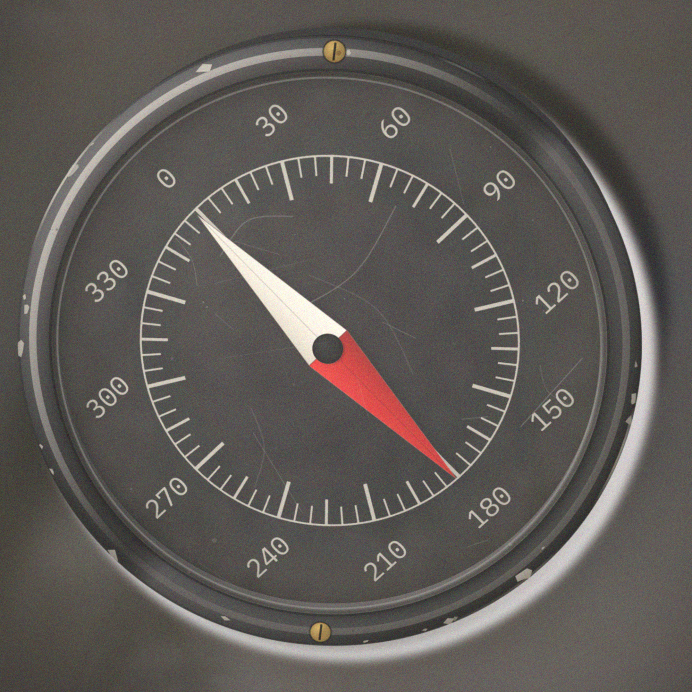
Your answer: 180,°
